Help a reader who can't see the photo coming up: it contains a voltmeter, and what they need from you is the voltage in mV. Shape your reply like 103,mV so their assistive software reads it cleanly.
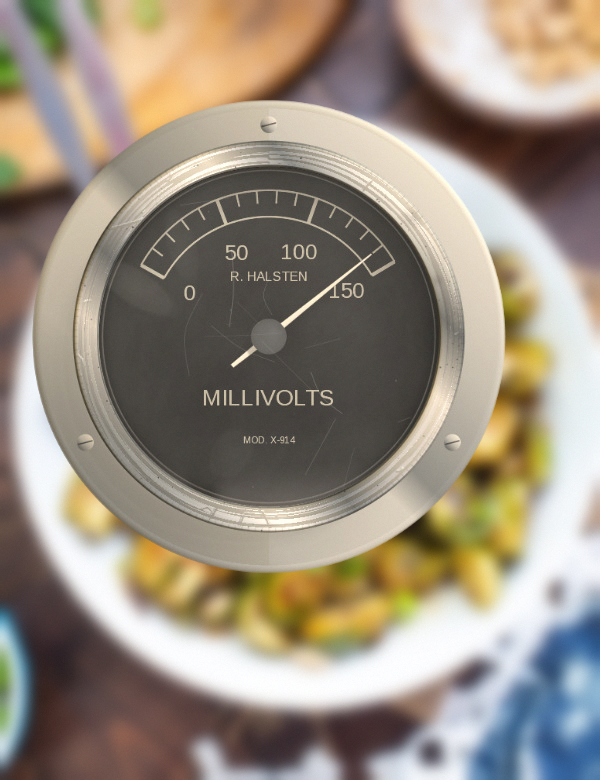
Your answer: 140,mV
